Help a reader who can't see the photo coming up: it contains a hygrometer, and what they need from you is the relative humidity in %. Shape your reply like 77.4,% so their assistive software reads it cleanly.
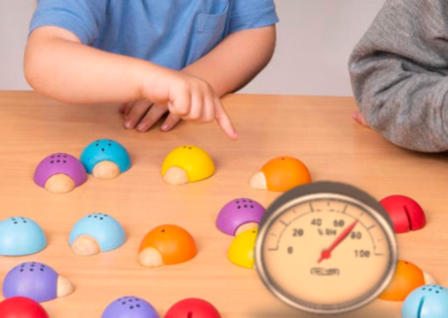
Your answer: 70,%
